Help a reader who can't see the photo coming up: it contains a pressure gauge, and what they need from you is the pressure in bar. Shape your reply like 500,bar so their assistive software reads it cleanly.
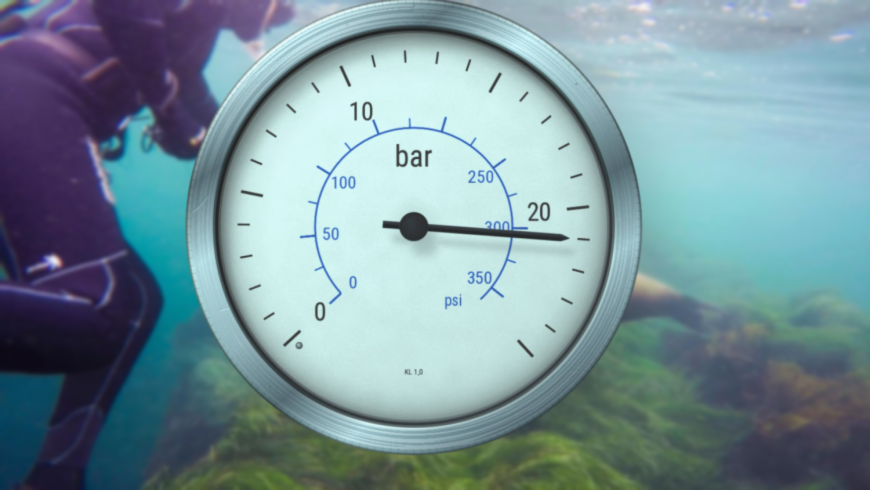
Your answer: 21,bar
